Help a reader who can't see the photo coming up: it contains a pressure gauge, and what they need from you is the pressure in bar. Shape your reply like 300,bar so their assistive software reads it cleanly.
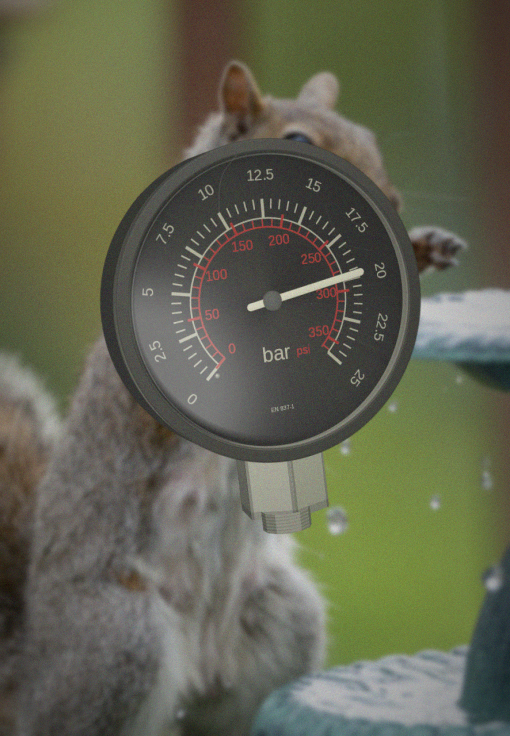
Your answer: 19.75,bar
